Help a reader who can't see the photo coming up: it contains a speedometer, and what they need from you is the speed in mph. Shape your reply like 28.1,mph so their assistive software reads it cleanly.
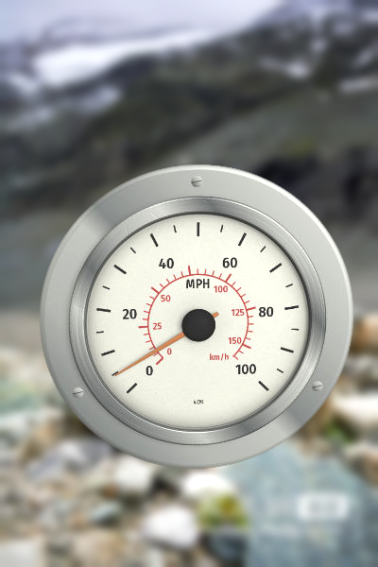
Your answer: 5,mph
